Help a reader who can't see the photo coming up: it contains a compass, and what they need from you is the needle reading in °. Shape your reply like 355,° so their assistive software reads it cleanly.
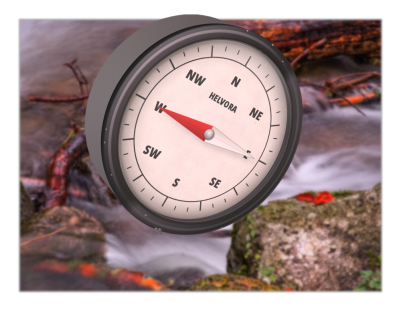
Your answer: 270,°
